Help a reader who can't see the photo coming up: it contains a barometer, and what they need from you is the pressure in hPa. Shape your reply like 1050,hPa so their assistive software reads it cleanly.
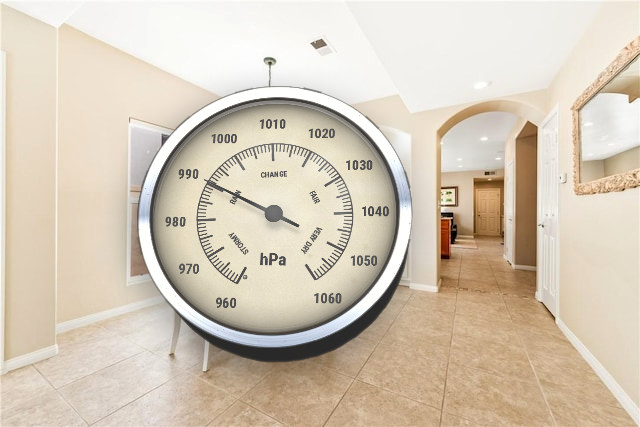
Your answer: 990,hPa
